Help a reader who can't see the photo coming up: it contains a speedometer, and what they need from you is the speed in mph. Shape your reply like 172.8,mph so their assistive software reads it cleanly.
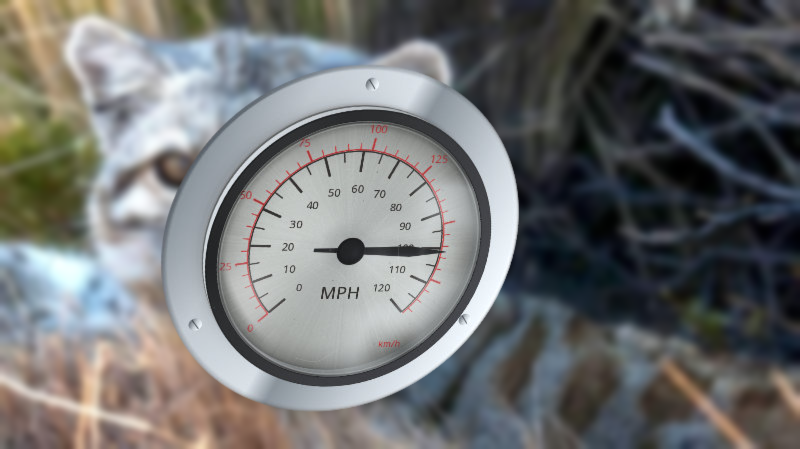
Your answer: 100,mph
